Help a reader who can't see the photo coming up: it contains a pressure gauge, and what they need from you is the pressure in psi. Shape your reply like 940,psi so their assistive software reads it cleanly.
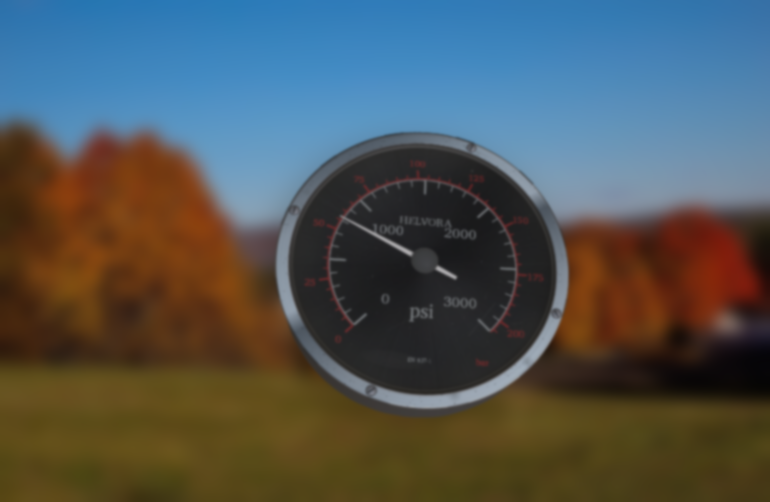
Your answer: 800,psi
